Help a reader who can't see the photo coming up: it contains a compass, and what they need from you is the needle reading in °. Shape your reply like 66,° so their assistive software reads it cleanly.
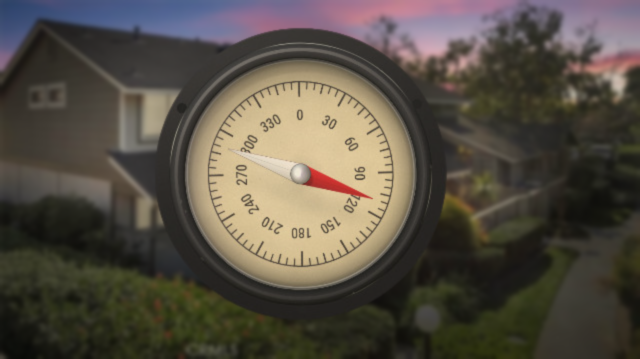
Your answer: 110,°
